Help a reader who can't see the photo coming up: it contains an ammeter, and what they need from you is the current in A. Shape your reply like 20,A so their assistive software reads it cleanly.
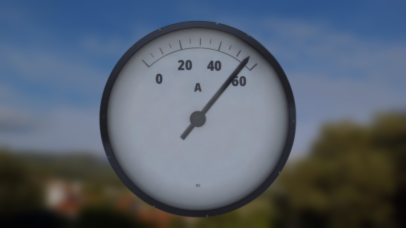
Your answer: 55,A
